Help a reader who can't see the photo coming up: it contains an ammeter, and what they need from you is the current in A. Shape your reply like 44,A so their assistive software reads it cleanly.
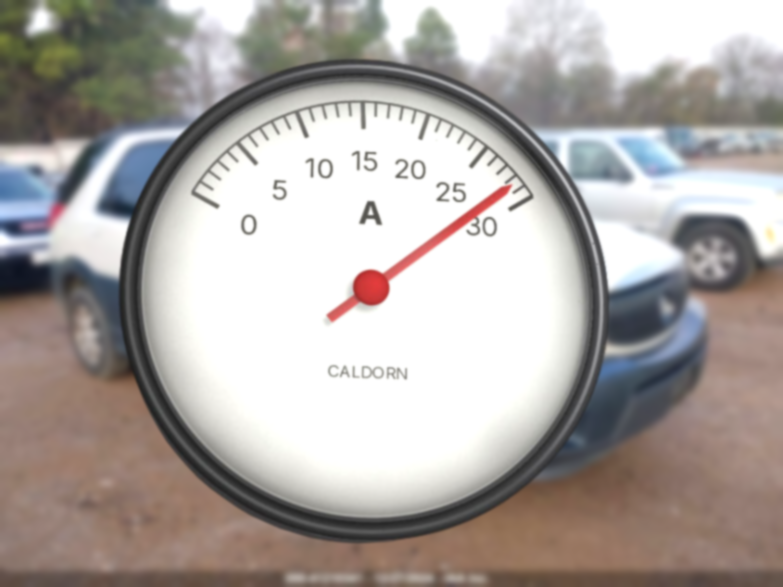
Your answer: 28.5,A
